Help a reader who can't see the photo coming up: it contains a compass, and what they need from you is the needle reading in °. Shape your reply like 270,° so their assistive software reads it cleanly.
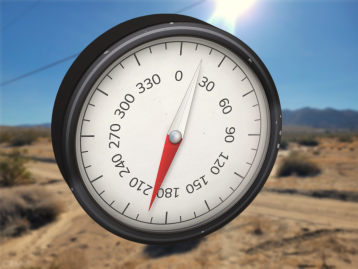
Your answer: 195,°
